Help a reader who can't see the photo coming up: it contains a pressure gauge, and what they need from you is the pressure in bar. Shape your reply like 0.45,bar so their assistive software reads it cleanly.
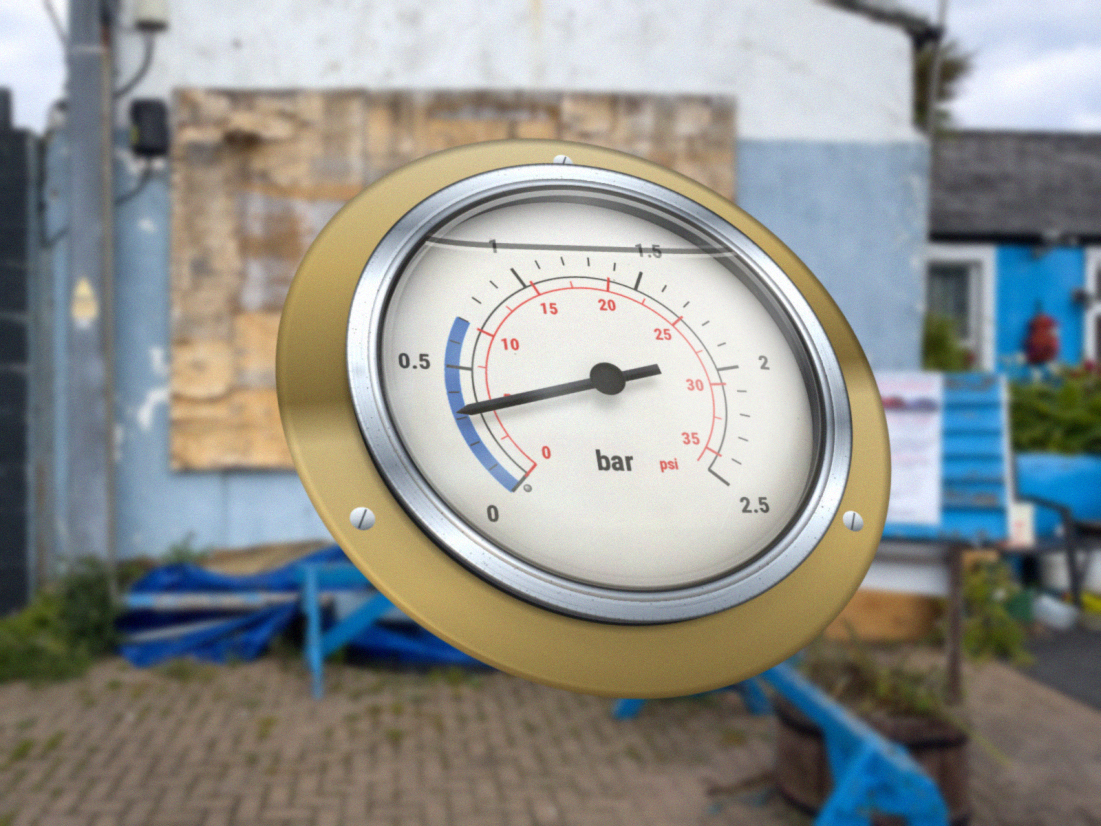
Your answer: 0.3,bar
